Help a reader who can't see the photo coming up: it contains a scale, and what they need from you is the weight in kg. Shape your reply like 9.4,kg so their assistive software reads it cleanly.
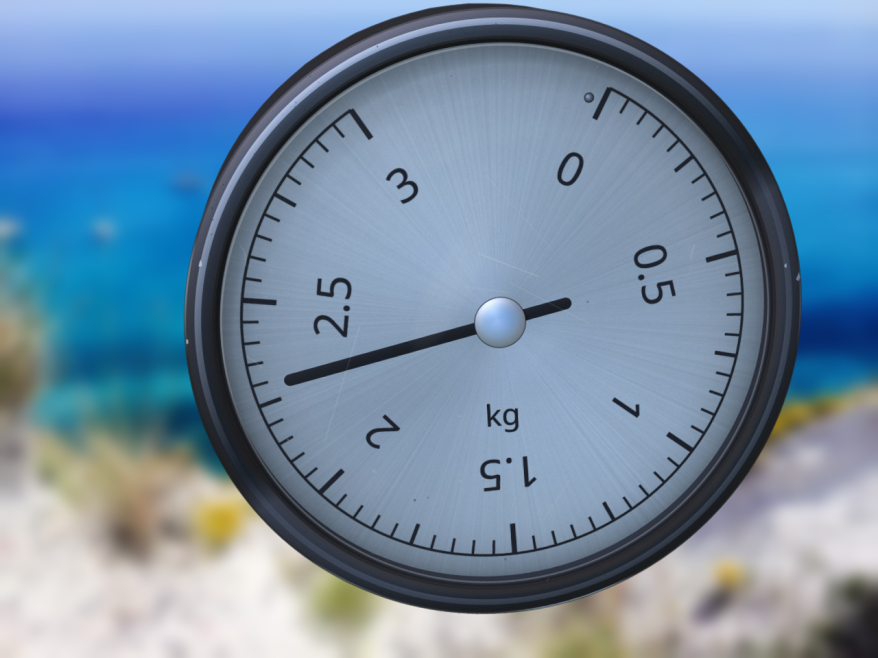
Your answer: 2.3,kg
